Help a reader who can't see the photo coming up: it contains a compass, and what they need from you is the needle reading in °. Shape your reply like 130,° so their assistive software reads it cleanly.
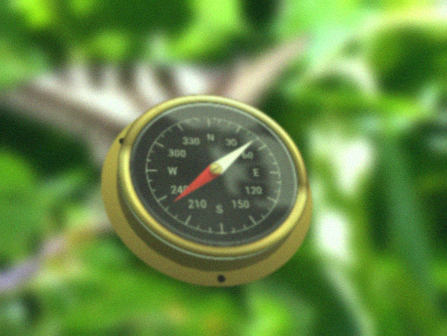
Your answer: 230,°
